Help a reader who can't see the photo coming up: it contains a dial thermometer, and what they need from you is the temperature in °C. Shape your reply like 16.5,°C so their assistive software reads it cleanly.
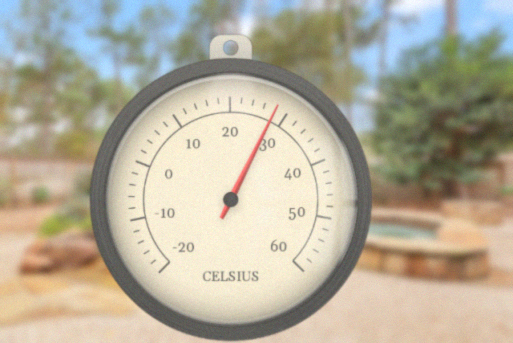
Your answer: 28,°C
